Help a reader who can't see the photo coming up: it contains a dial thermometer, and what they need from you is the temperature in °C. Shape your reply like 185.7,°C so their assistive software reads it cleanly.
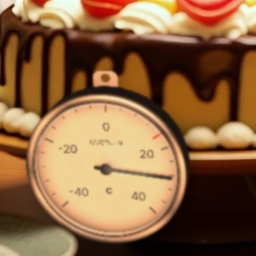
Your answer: 28,°C
